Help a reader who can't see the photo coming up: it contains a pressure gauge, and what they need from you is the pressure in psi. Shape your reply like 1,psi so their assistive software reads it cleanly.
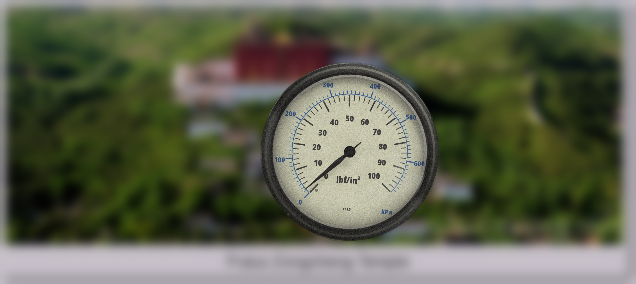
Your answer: 2,psi
